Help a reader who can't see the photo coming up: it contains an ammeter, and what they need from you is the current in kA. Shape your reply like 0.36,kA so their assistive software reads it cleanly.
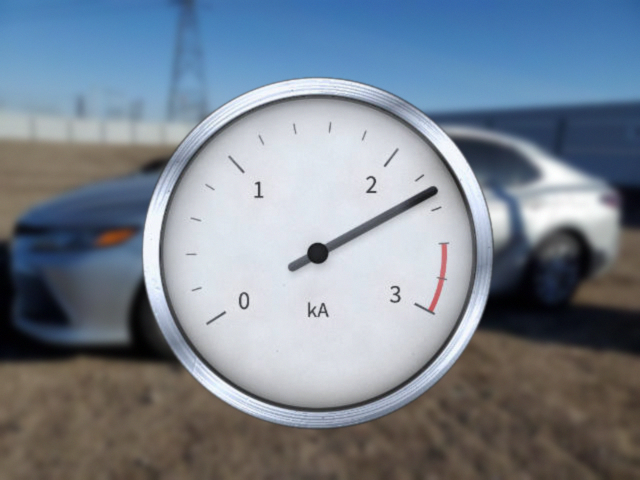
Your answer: 2.3,kA
